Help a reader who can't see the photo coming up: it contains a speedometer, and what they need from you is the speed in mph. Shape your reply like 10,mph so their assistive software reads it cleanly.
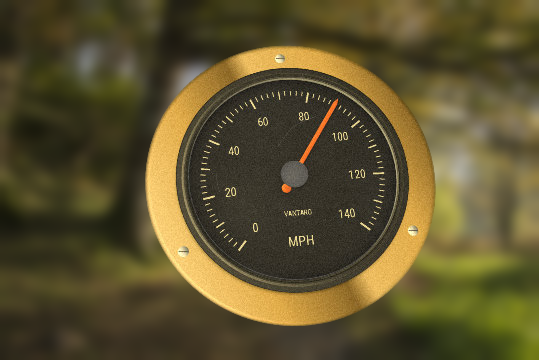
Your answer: 90,mph
